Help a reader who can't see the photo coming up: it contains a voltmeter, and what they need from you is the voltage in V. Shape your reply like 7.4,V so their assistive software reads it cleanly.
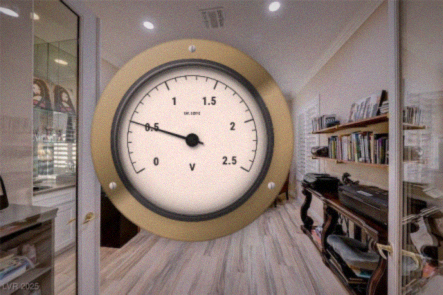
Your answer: 0.5,V
